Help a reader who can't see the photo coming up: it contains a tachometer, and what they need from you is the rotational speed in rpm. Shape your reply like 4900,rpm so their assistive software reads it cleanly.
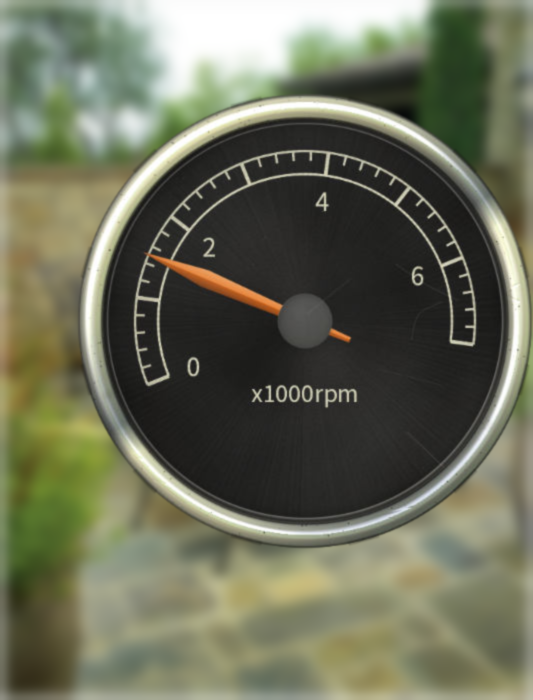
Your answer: 1500,rpm
